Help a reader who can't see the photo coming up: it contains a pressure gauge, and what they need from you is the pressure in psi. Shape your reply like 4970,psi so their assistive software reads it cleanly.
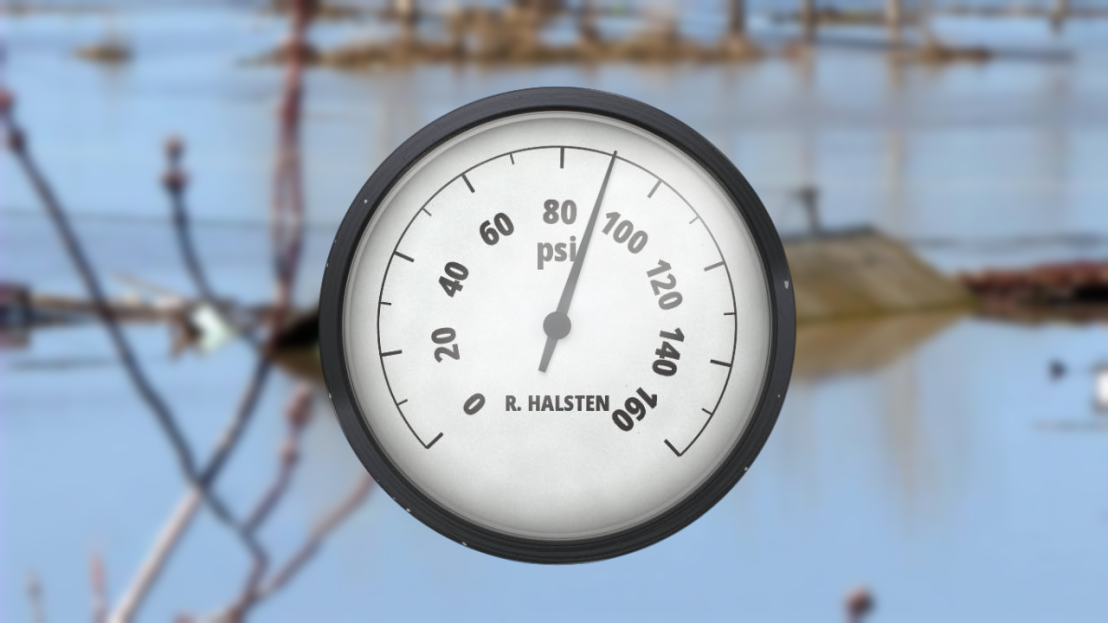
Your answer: 90,psi
